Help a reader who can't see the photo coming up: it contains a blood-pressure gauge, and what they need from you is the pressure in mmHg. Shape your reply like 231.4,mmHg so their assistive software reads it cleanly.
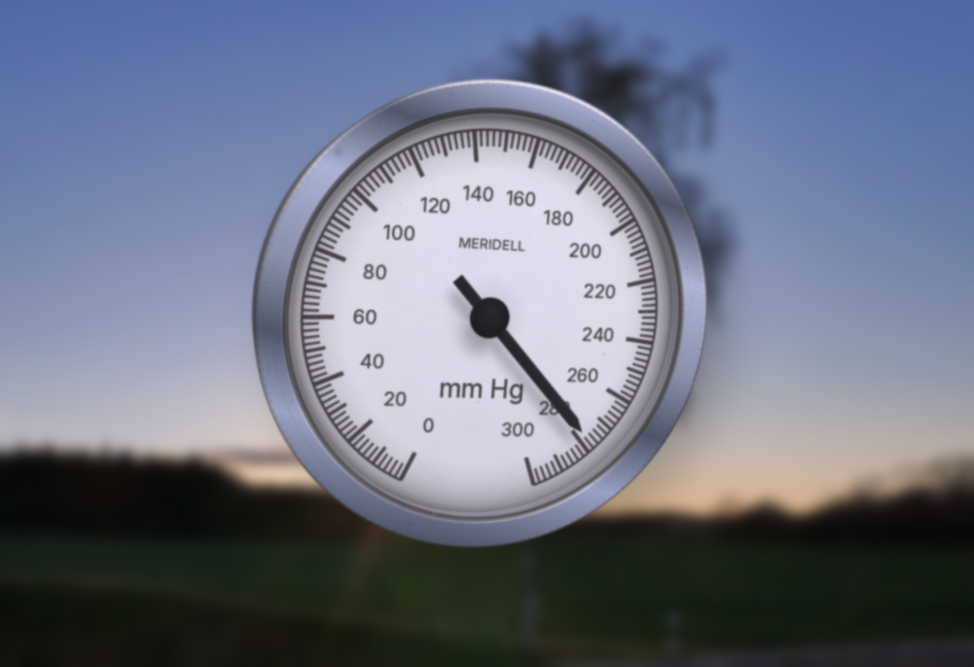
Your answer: 278,mmHg
